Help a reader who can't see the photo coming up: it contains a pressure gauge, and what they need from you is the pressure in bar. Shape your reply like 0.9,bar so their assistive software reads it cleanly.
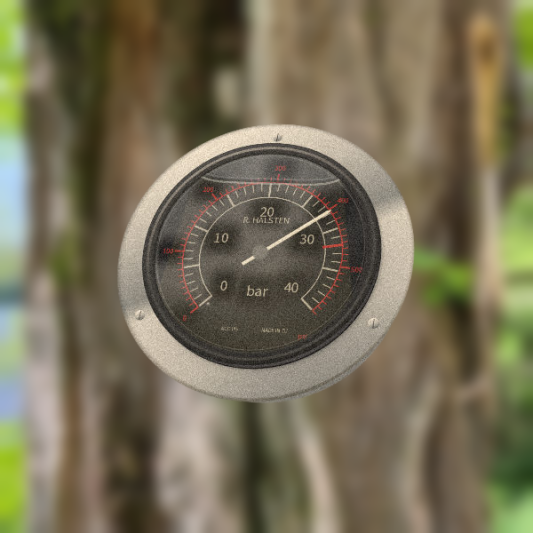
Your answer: 28,bar
